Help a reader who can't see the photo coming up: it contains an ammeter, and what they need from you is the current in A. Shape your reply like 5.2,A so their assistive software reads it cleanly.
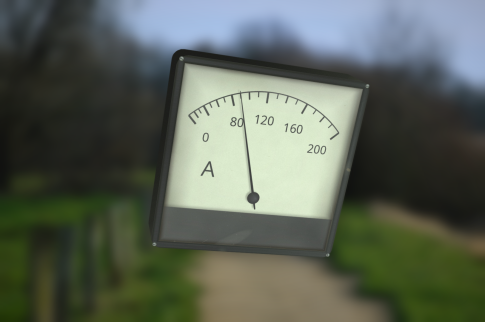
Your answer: 90,A
